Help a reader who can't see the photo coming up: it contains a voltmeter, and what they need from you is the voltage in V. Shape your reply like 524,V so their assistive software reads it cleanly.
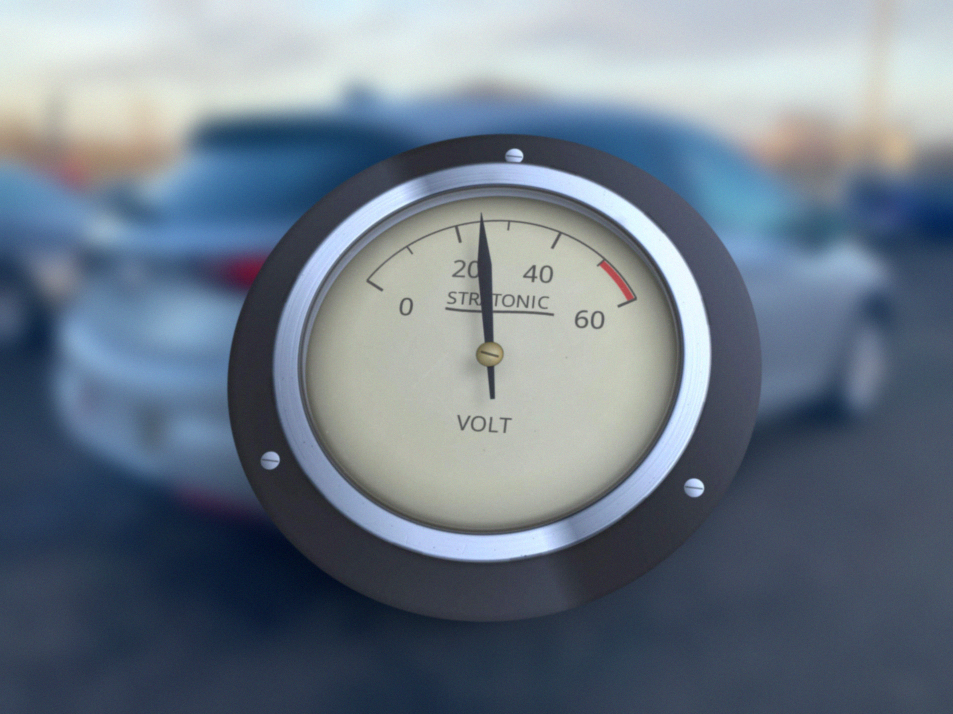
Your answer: 25,V
